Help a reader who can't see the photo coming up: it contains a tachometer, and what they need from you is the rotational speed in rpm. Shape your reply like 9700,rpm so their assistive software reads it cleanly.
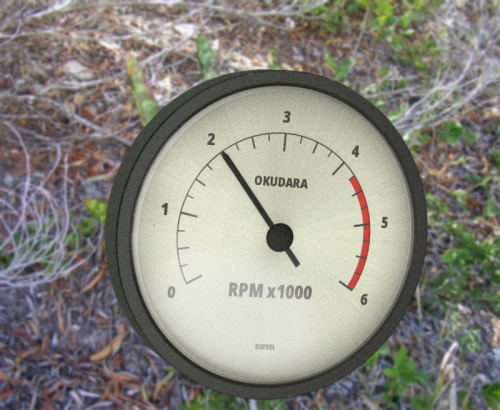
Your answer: 2000,rpm
